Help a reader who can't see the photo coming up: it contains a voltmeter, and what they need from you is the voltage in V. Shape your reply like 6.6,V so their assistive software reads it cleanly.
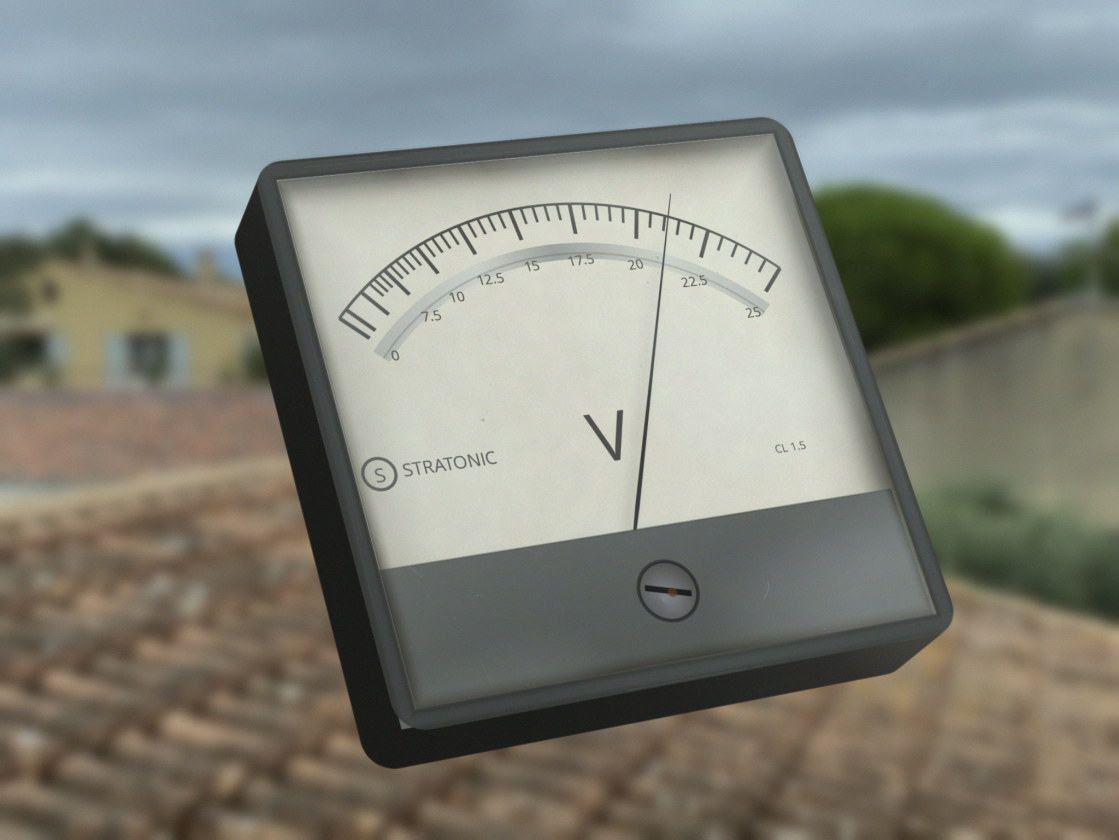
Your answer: 21,V
